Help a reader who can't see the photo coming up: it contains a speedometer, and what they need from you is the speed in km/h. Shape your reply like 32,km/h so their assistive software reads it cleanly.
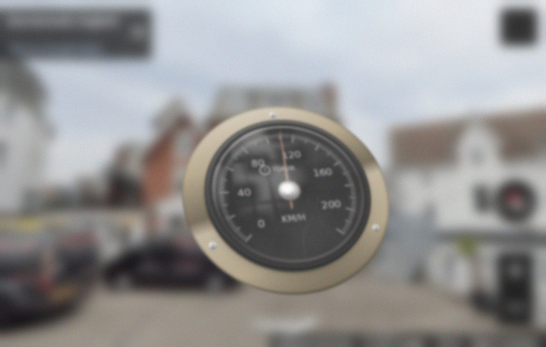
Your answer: 110,km/h
